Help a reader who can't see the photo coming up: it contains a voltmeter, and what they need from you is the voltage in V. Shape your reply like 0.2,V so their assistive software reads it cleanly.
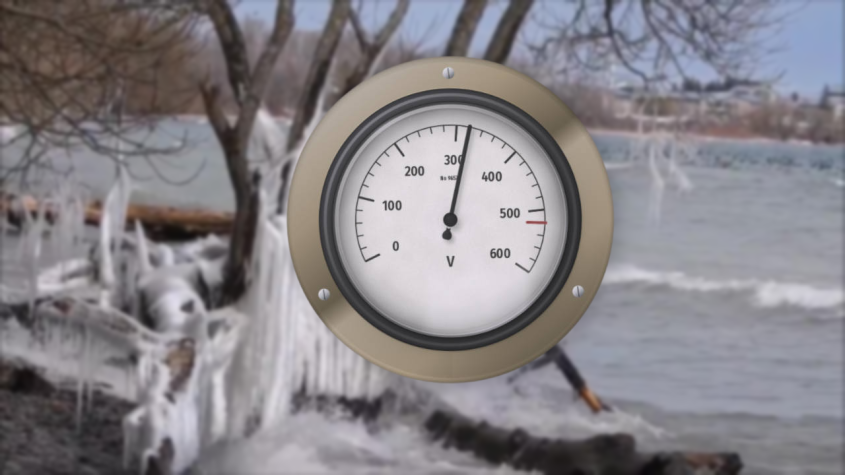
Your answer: 320,V
